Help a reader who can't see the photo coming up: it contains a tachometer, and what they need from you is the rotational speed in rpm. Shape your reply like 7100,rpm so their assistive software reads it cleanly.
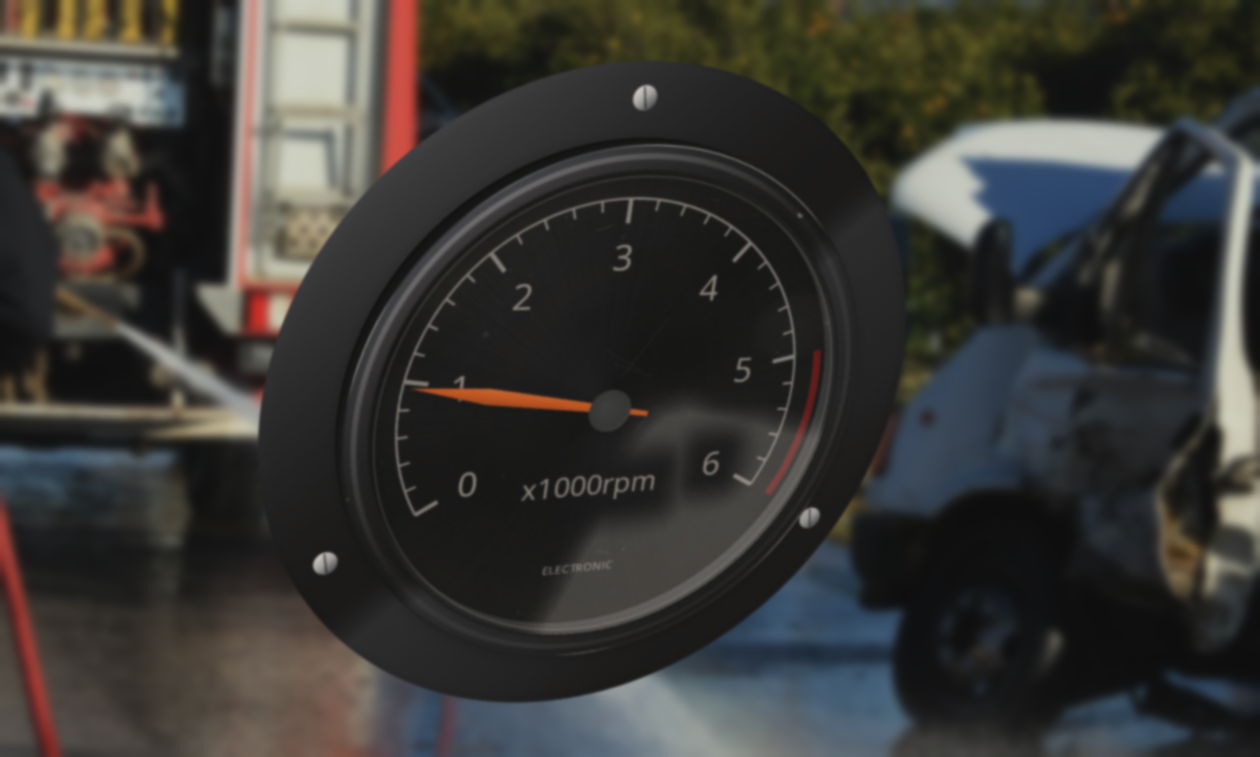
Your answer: 1000,rpm
